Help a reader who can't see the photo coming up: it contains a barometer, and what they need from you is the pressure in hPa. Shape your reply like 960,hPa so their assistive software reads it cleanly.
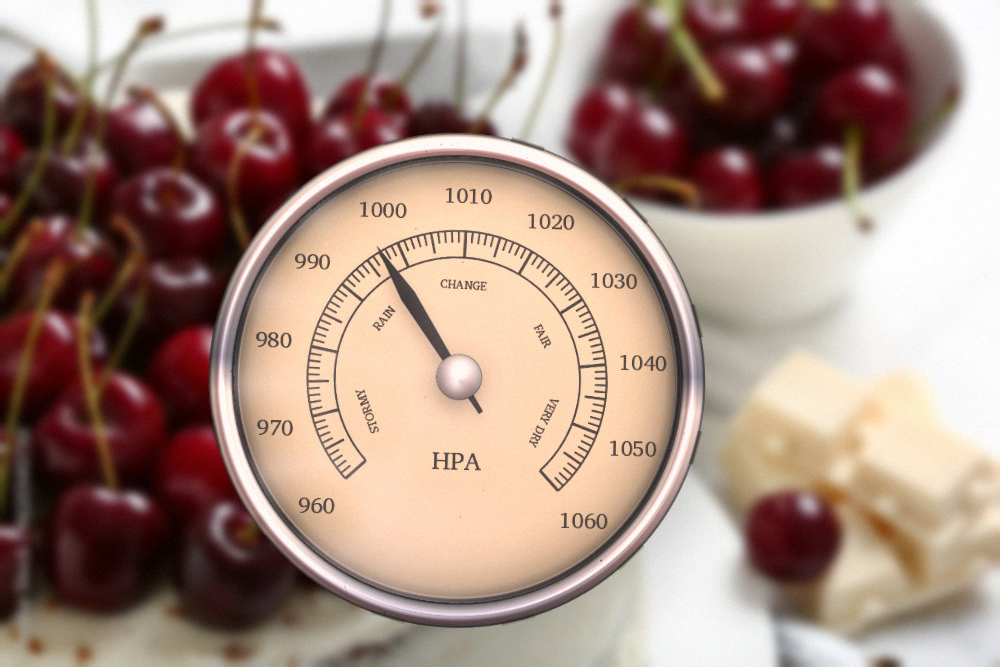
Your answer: 997,hPa
